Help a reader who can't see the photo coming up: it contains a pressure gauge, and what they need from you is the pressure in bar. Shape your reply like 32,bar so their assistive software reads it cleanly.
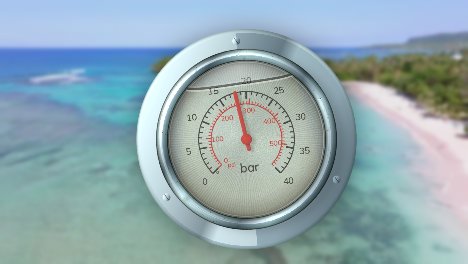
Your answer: 18,bar
